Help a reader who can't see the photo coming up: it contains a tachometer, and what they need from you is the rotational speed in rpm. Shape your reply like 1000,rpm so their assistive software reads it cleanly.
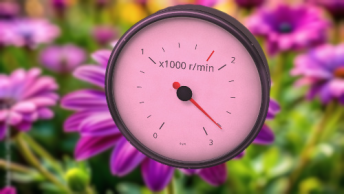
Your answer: 2800,rpm
